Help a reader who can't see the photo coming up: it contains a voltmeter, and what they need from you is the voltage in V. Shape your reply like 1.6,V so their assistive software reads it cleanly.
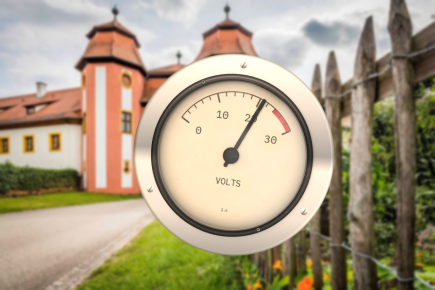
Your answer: 21,V
